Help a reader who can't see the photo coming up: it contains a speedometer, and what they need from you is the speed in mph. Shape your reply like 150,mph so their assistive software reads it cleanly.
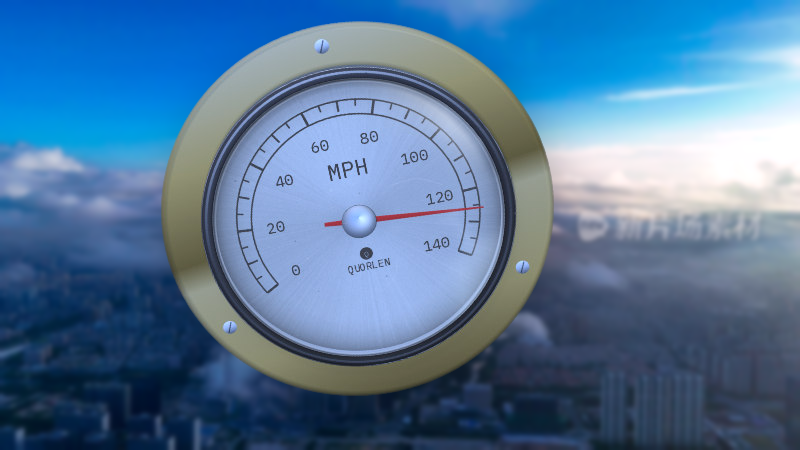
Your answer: 125,mph
